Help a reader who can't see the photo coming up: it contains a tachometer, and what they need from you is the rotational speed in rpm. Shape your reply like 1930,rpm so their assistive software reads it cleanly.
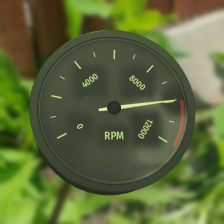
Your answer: 10000,rpm
